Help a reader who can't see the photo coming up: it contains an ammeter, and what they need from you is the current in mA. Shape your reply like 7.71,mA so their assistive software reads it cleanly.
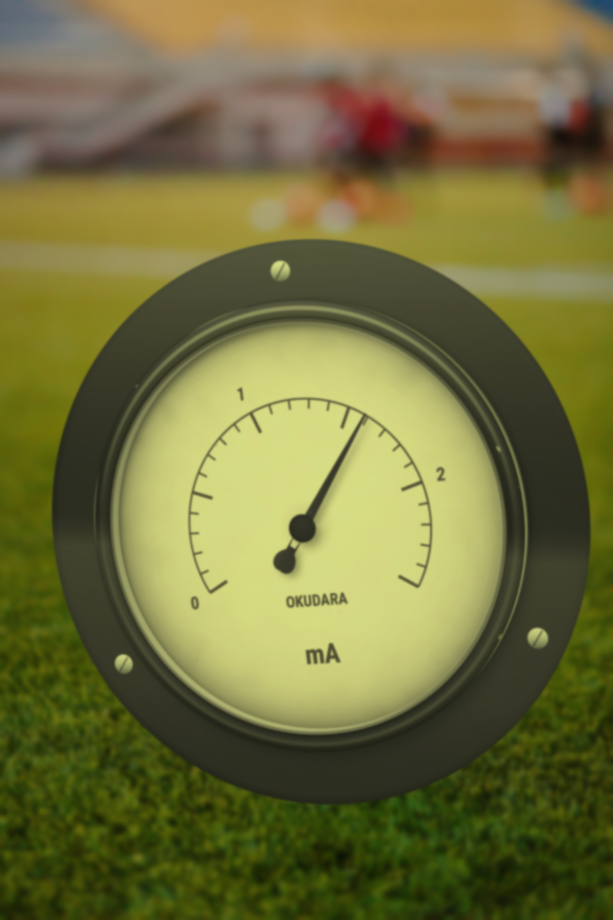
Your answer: 1.6,mA
